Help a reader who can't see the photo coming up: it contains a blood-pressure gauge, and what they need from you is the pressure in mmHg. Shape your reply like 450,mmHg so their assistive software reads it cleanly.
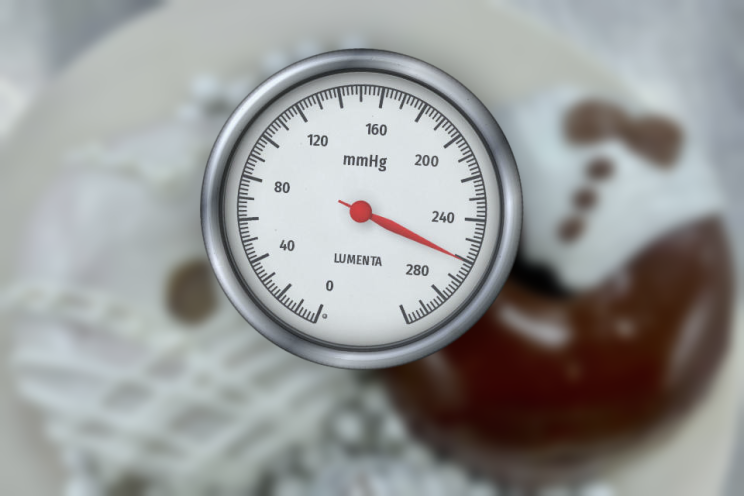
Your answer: 260,mmHg
